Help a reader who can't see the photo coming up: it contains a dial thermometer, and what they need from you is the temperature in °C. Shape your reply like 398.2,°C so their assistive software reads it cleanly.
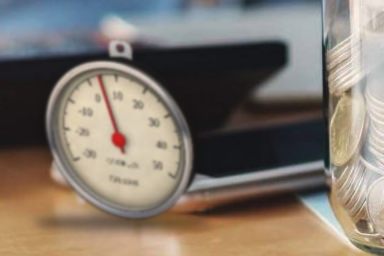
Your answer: 5,°C
